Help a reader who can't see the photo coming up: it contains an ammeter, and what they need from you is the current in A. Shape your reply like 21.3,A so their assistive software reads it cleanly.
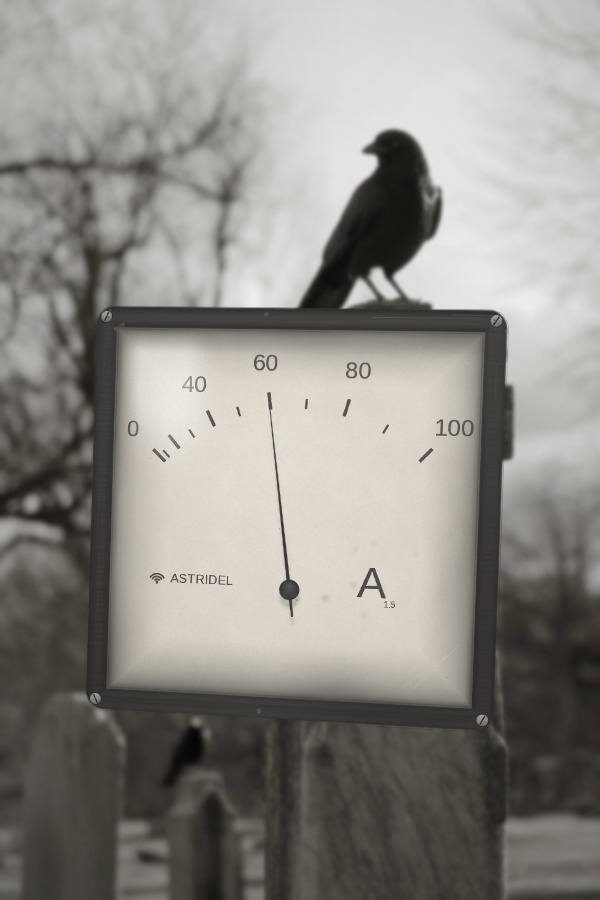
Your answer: 60,A
